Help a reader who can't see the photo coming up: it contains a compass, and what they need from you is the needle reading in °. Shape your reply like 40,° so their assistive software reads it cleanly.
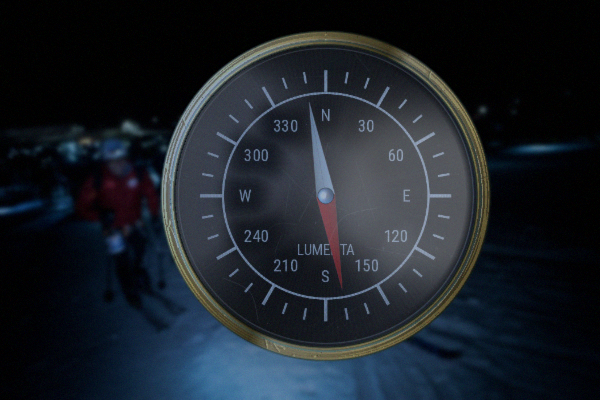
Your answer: 170,°
